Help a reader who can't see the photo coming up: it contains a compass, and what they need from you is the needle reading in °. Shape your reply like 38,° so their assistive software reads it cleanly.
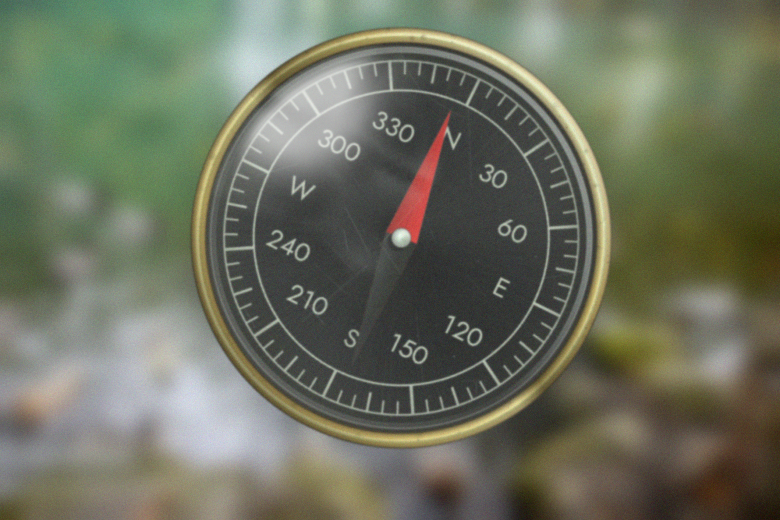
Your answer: 355,°
